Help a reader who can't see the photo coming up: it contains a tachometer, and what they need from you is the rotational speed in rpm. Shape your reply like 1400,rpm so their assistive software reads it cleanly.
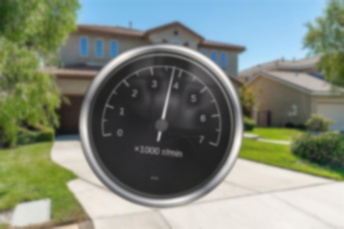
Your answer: 3750,rpm
